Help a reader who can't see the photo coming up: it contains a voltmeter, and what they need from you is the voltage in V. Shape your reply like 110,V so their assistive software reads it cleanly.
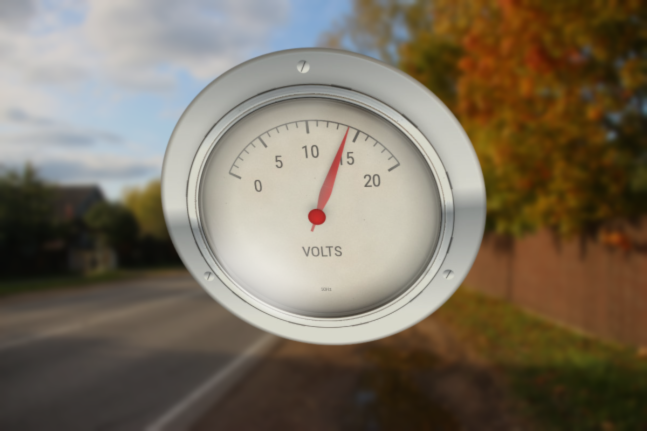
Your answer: 14,V
